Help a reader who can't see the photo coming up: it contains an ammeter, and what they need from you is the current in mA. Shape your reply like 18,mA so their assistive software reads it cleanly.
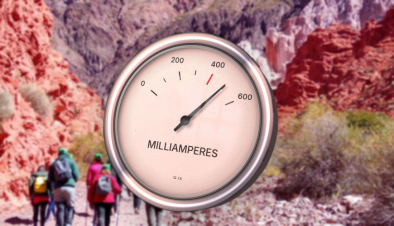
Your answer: 500,mA
